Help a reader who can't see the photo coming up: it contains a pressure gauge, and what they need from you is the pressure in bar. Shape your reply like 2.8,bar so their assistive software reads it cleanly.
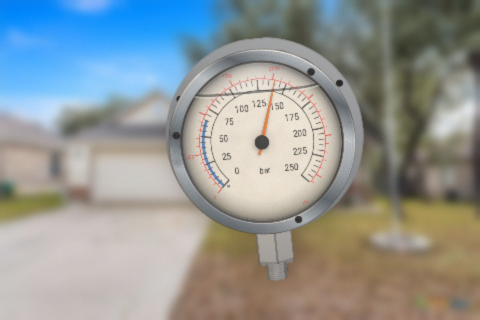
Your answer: 140,bar
